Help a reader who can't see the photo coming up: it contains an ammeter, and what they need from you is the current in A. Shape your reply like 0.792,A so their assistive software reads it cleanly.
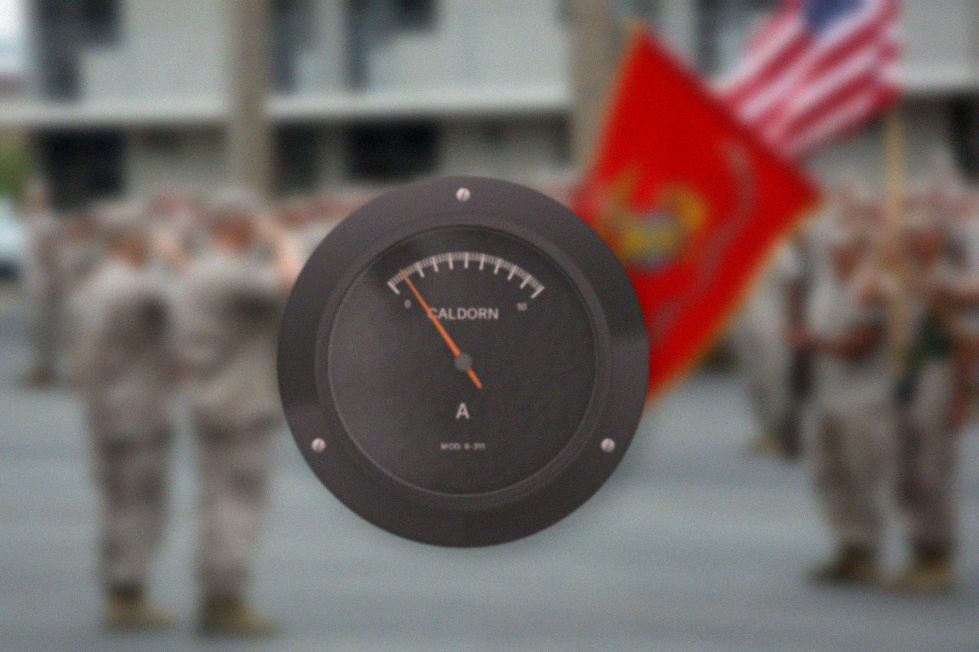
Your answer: 1,A
